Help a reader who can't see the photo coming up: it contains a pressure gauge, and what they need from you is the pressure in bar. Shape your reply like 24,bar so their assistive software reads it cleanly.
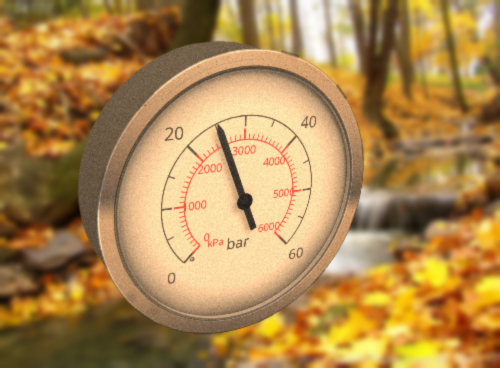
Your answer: 25,bar
